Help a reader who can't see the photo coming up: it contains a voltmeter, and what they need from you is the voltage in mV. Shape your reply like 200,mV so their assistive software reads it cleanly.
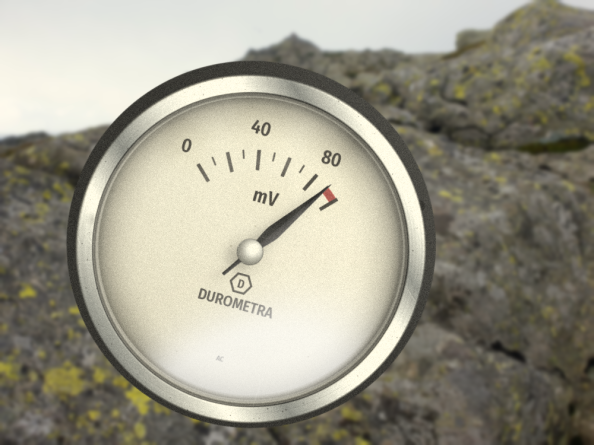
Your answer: 90,mV
